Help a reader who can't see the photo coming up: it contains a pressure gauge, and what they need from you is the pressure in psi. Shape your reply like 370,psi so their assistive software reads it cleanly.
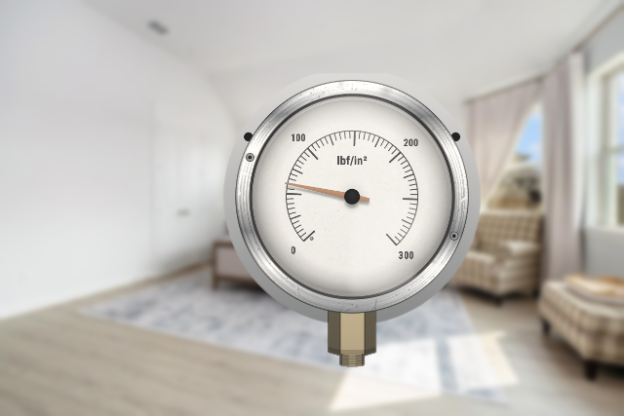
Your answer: 60,psi
